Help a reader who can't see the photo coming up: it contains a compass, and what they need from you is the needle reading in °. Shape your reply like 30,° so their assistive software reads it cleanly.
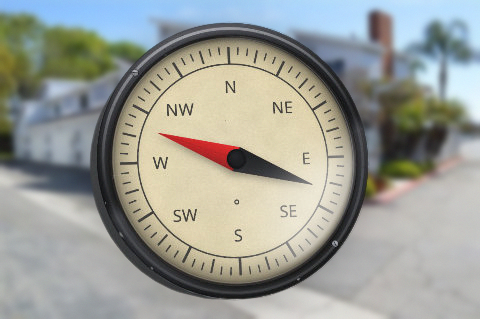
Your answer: 290,°
